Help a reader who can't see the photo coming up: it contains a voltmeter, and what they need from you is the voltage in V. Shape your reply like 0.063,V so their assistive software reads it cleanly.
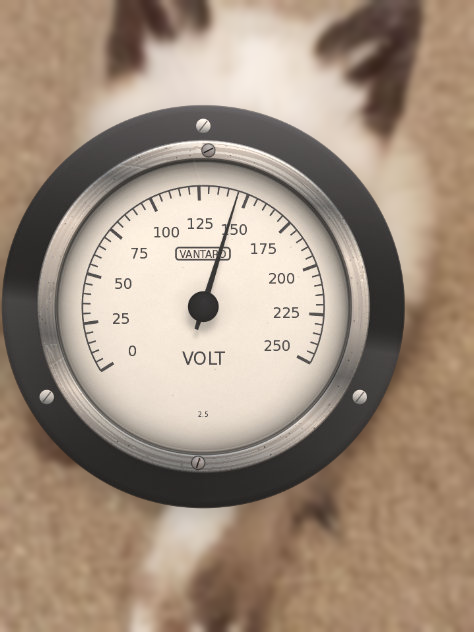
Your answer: 145,V
